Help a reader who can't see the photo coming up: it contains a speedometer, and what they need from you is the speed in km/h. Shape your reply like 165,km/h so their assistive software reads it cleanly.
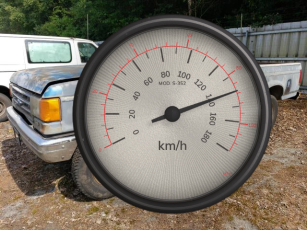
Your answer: 140,km/h
